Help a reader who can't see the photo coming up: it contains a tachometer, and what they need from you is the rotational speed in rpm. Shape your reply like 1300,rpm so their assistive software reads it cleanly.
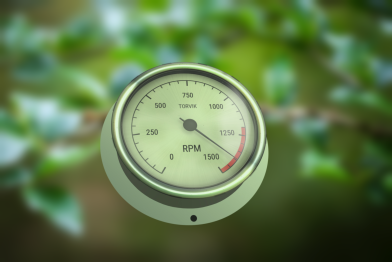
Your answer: 1400,rpm
